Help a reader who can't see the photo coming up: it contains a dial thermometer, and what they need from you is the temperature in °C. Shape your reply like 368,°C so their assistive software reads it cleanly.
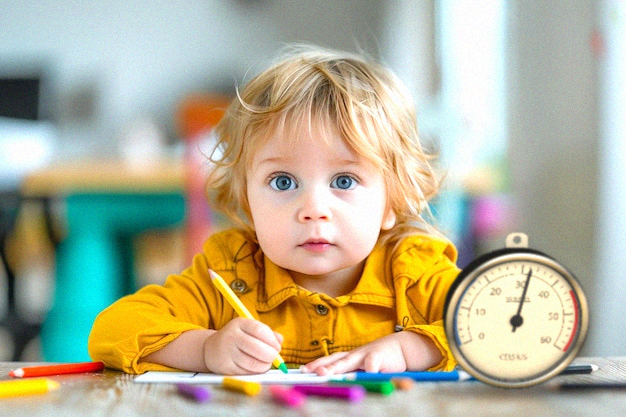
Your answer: 32,°C
